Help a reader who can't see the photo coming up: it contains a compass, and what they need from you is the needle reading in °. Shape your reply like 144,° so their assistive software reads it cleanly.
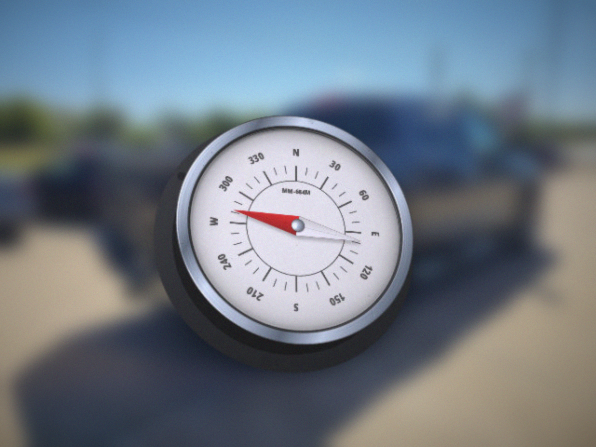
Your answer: 280,°
